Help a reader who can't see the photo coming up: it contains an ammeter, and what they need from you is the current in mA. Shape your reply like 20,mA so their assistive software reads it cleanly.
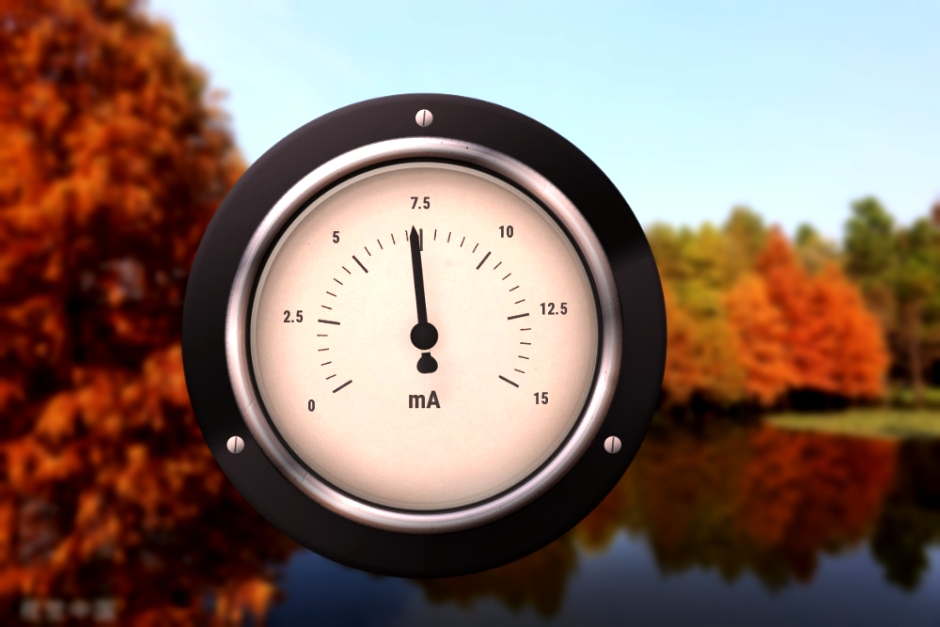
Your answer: 7.25,mA
